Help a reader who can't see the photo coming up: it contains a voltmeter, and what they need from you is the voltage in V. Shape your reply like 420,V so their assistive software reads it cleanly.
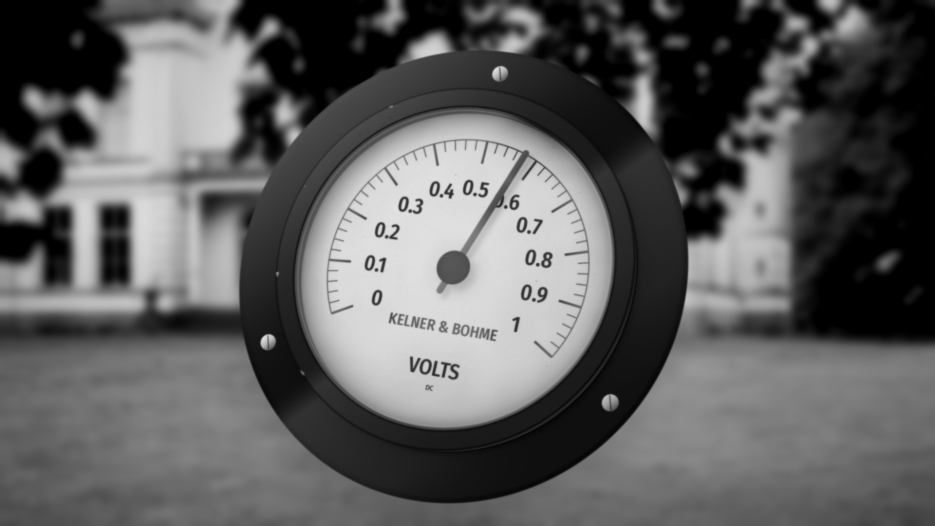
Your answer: 0.58,V
